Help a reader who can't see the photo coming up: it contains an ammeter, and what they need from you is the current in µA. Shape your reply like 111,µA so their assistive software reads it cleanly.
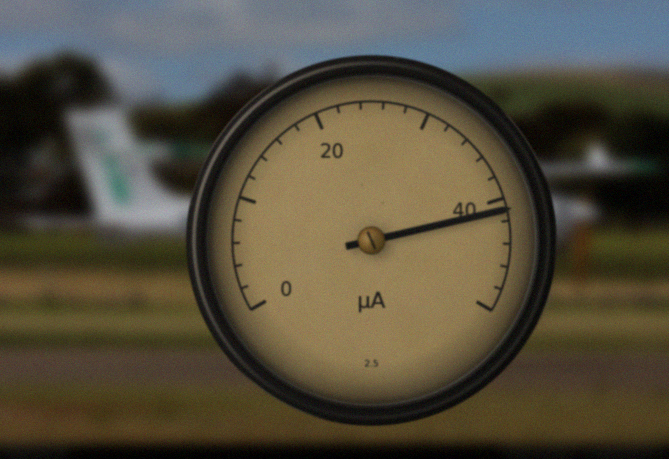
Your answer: 41,µA
